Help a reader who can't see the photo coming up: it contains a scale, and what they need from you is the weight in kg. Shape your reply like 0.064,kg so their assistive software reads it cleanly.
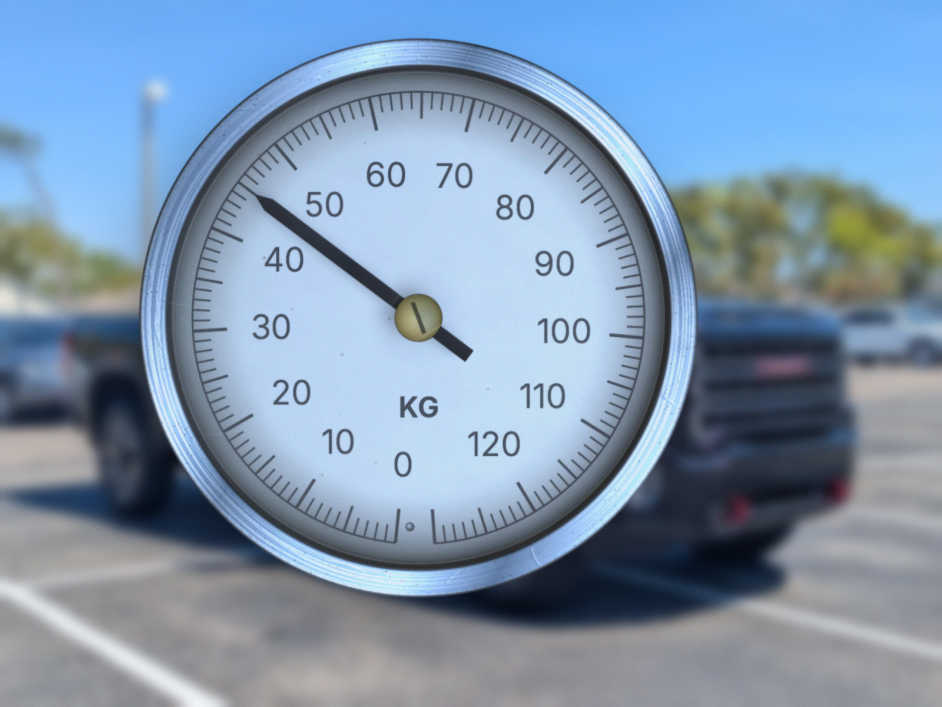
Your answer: 45,kg
